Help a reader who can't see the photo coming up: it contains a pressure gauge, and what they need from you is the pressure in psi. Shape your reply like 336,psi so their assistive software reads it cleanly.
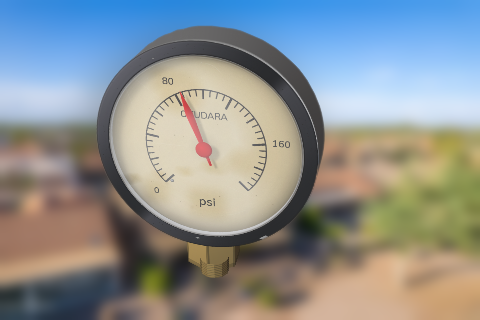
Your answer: 85,psi
